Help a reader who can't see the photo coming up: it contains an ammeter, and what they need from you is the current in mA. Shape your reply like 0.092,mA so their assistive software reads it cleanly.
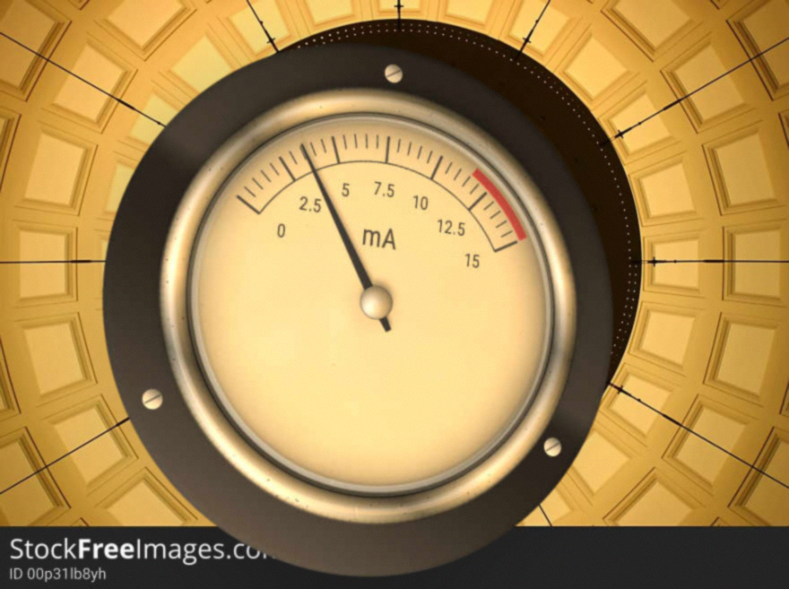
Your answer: 3.5,mA
